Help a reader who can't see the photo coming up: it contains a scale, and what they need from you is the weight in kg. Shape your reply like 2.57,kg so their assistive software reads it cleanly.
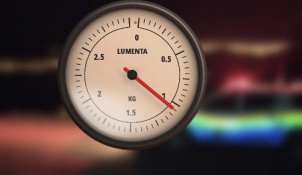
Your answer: 1.05,kg
